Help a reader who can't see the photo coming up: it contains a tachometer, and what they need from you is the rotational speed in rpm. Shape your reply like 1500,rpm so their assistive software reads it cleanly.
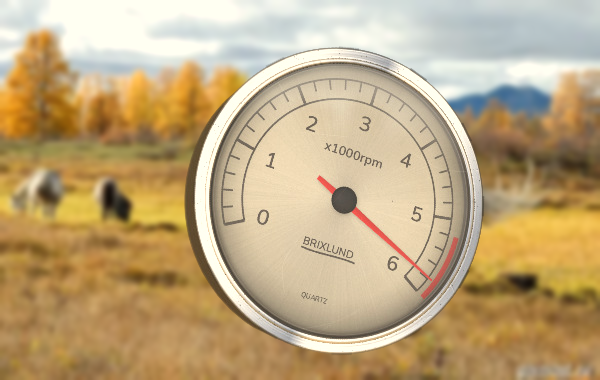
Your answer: 5800,rpm
